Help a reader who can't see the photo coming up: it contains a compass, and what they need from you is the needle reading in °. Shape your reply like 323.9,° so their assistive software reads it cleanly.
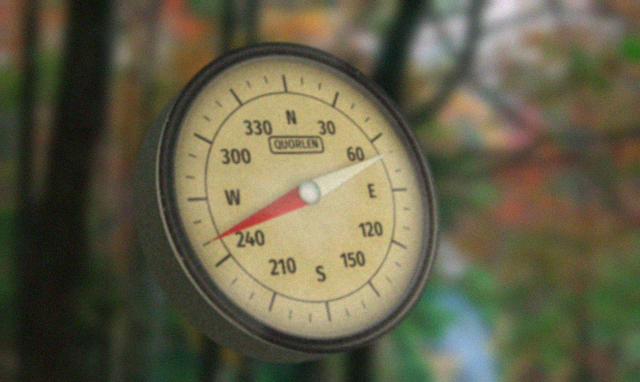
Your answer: 250,°
